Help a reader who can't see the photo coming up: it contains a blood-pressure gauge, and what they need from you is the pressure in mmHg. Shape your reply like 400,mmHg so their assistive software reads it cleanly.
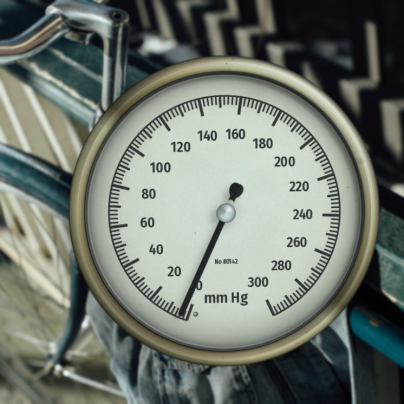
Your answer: 4,mmHg
